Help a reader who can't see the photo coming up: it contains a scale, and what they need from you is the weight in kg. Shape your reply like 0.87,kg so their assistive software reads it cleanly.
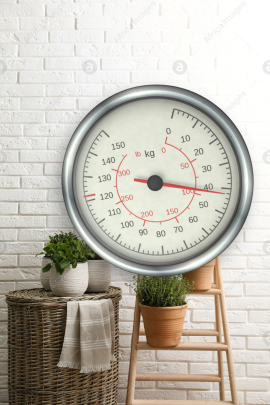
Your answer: 42,kg
